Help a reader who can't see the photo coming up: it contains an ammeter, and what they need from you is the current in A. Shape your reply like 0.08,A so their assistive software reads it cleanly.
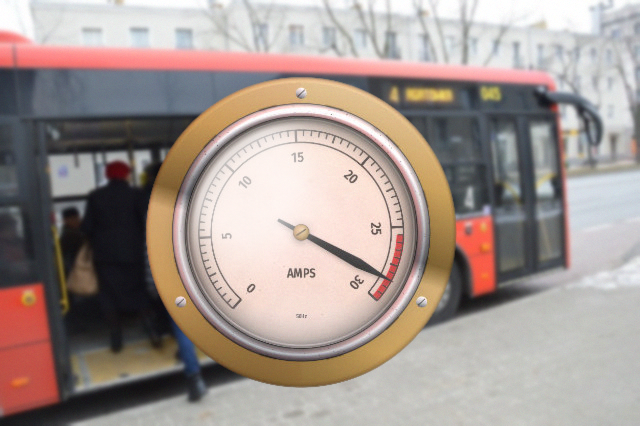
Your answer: 28.5,A
